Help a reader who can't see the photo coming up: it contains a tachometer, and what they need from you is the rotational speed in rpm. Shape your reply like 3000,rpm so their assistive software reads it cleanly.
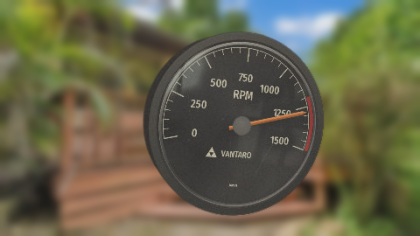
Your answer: 1275,rpm
